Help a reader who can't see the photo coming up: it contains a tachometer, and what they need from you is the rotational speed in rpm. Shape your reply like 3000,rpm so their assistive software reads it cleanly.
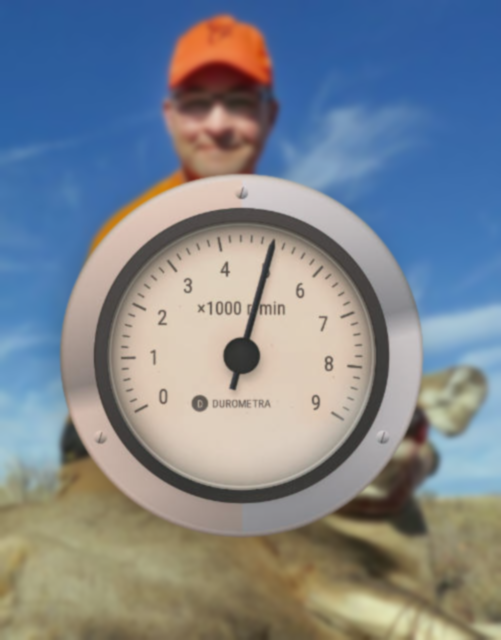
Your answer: 5000,rpm
